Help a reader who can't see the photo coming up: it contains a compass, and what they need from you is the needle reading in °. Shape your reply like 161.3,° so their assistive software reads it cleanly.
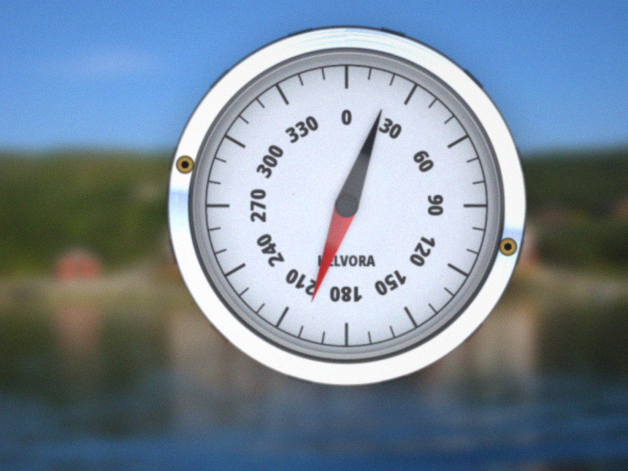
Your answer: 200,°
